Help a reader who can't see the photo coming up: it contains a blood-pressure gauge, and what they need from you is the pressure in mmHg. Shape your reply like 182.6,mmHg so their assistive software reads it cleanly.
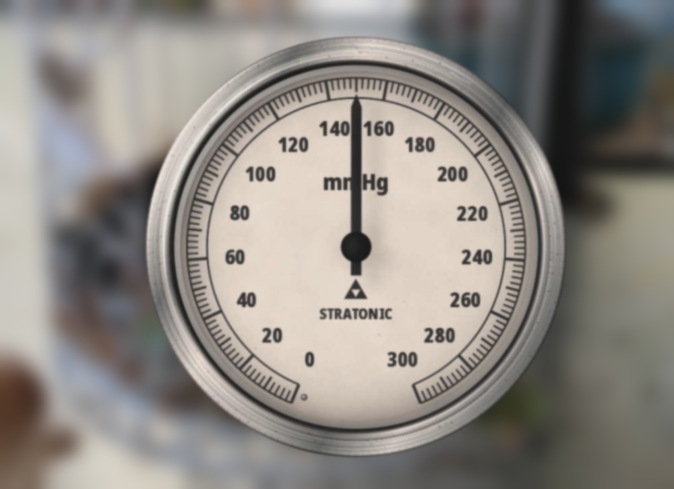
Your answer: 150,mmHg
